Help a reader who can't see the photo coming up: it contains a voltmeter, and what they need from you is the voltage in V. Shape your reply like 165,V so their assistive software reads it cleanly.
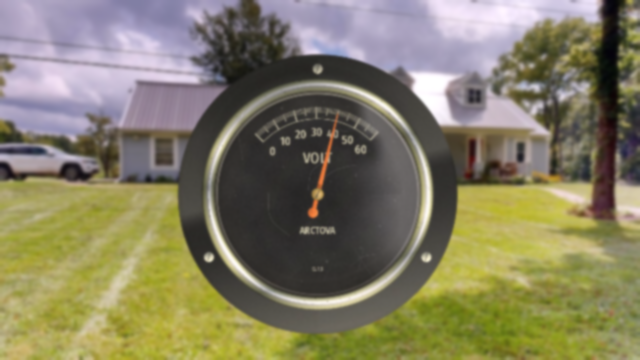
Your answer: 40,V
